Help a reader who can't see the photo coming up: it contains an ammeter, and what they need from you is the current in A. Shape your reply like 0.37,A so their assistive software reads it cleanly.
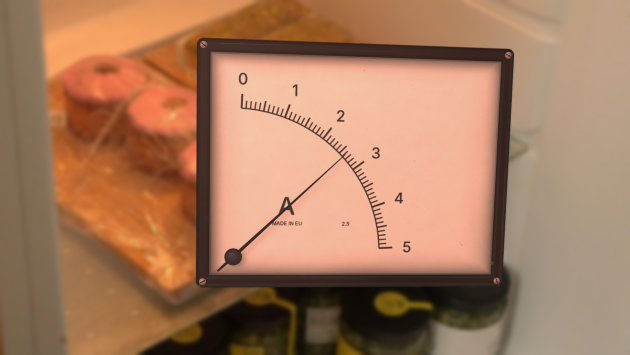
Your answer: 2.6,A
